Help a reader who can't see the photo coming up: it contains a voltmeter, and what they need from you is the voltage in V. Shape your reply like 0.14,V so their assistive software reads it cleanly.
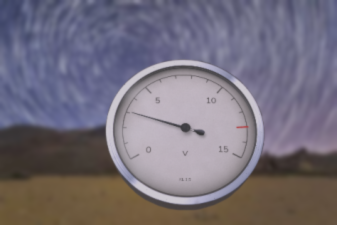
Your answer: 3,V
